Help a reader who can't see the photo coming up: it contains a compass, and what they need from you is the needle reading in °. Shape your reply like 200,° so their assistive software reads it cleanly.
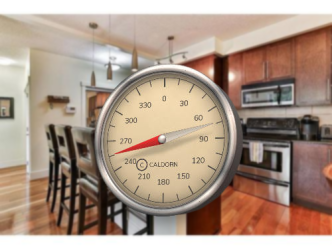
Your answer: 255,°
